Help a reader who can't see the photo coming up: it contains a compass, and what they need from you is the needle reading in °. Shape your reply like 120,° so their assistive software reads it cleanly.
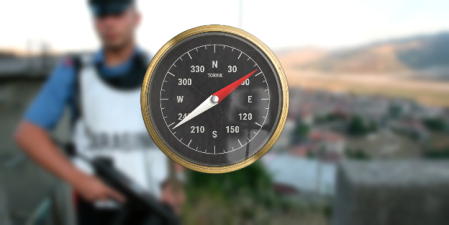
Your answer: 55,°
